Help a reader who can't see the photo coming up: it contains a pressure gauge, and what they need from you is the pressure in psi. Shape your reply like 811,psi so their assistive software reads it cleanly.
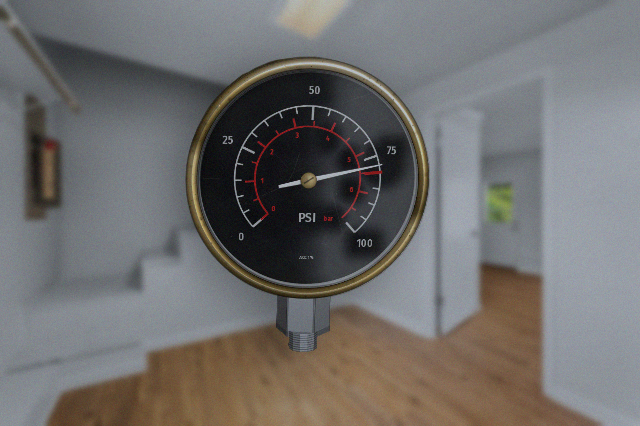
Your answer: 77.5,psi
